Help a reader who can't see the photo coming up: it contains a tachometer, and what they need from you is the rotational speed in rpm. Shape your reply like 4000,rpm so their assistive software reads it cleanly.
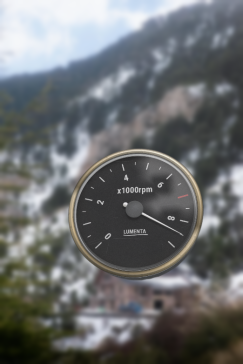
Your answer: 8500,rpm
